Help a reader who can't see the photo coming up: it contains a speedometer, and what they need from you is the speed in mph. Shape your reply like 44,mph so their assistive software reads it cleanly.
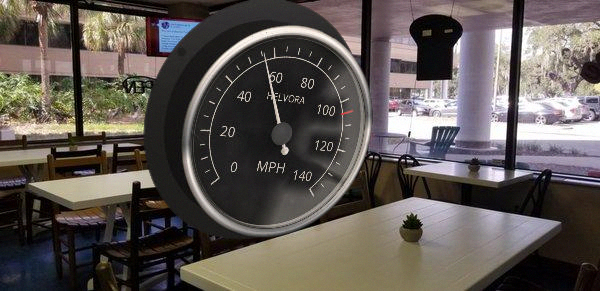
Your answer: 55,mph
